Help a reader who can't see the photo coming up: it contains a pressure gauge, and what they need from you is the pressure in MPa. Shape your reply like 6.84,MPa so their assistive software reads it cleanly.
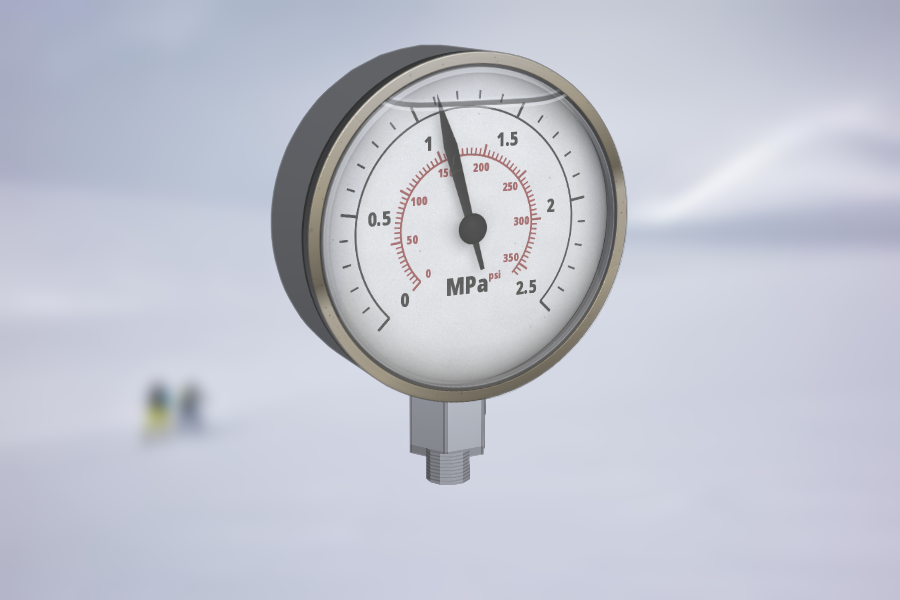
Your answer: 1.1,MPa
